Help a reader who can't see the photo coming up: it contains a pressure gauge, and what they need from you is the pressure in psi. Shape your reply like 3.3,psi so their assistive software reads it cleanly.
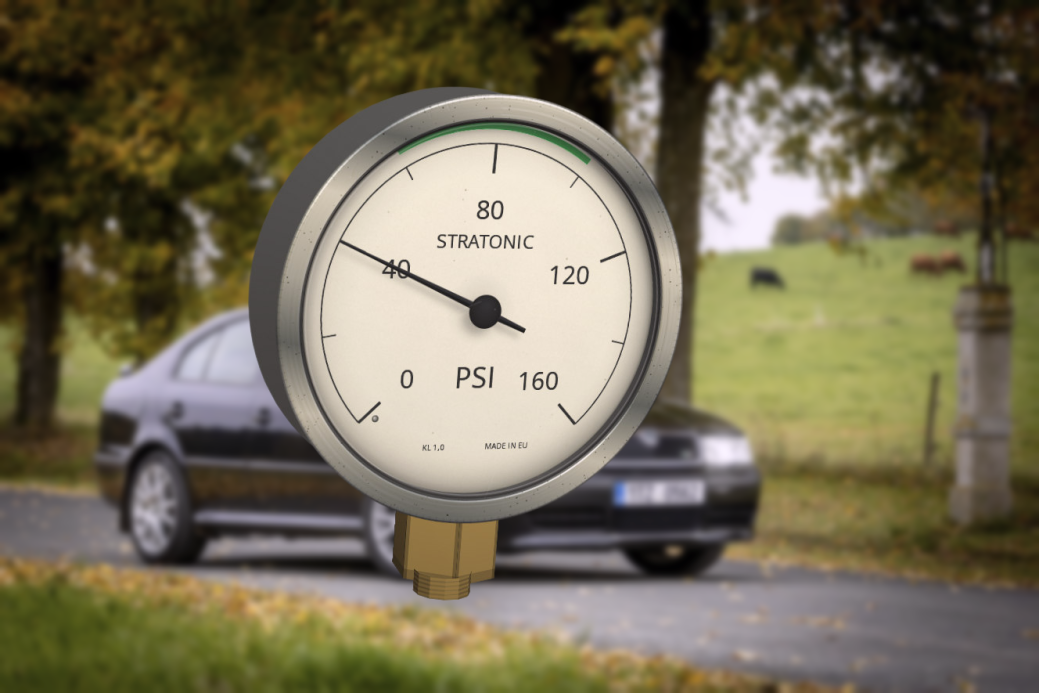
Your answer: 40,psi
